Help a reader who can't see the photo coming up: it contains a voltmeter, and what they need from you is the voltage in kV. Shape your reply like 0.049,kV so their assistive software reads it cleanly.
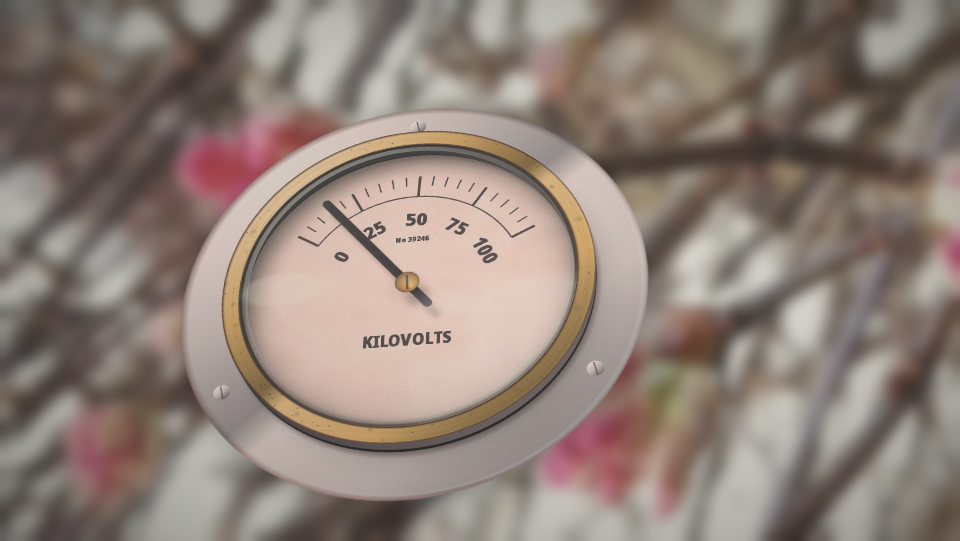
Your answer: 15,kV
